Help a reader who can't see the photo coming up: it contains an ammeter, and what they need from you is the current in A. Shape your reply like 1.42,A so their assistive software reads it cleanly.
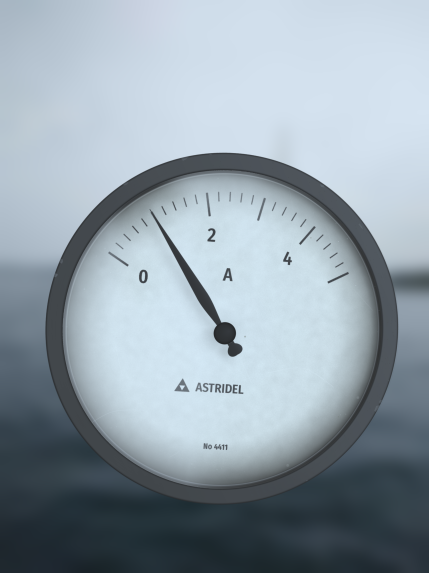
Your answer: 1,A
